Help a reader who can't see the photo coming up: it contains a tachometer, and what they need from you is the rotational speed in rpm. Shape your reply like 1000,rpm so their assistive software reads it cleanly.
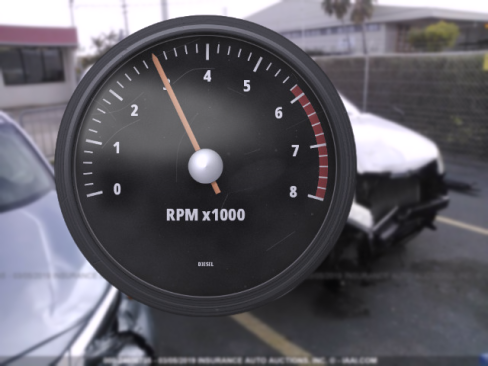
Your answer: 3000,rpm
